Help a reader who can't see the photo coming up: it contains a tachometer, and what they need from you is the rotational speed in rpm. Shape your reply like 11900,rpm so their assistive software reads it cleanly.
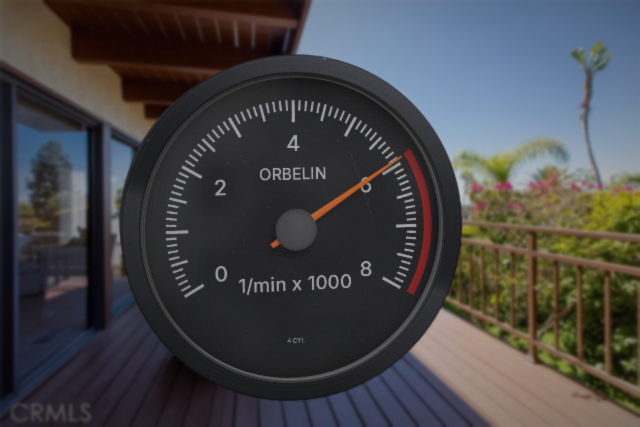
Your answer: 5900,rpm
